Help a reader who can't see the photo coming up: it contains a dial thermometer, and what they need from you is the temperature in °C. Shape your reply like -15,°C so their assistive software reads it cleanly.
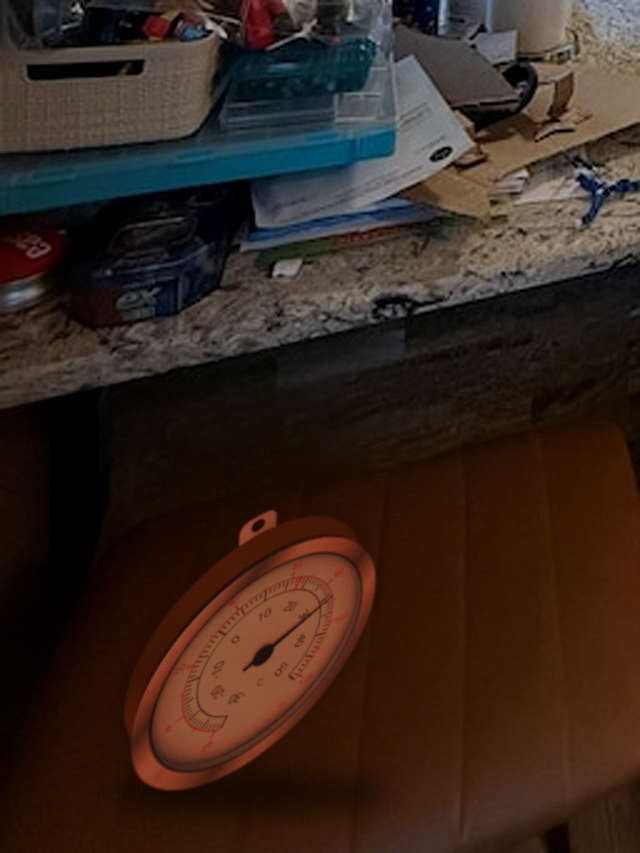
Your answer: 30,°C
